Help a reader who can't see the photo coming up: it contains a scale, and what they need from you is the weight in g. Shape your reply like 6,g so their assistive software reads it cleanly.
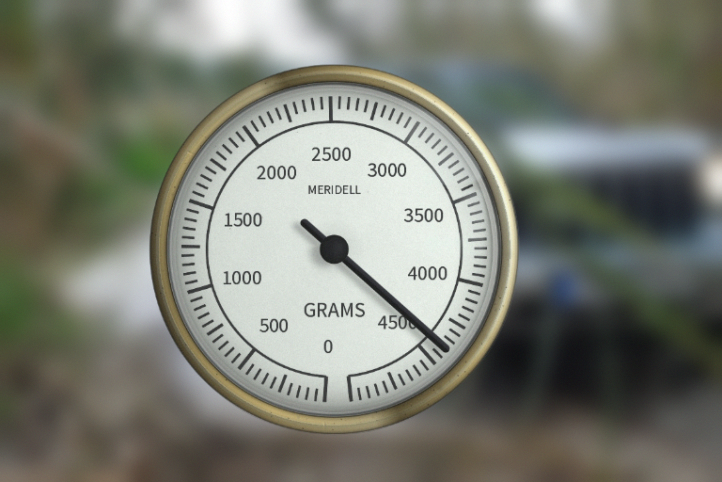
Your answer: 4400,g
